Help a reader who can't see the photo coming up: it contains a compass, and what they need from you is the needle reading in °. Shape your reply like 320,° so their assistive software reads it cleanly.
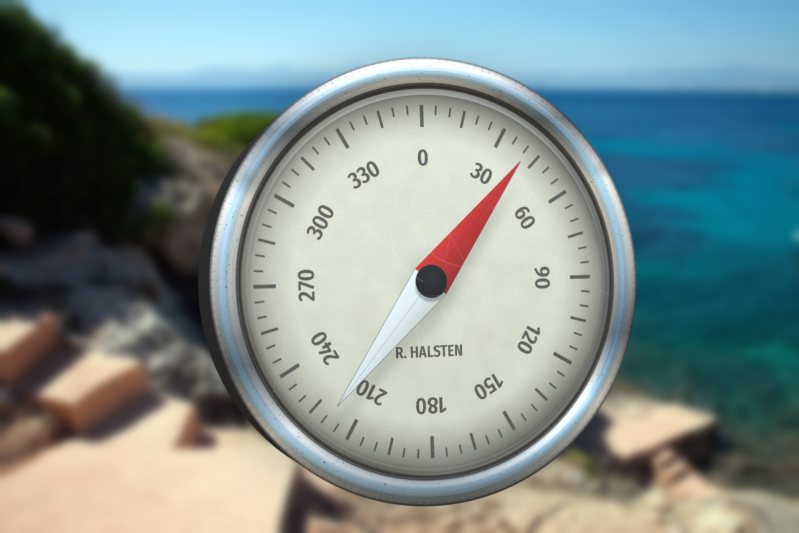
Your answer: 40,°
